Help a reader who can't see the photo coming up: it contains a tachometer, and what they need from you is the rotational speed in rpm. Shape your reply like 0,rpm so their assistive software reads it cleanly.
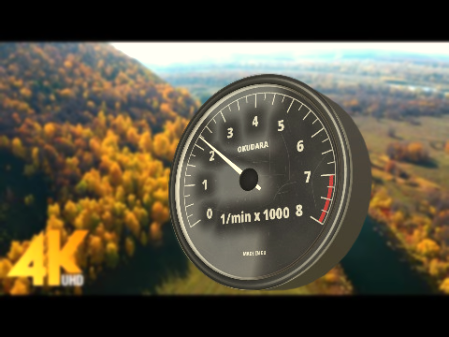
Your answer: 2250,rpm
